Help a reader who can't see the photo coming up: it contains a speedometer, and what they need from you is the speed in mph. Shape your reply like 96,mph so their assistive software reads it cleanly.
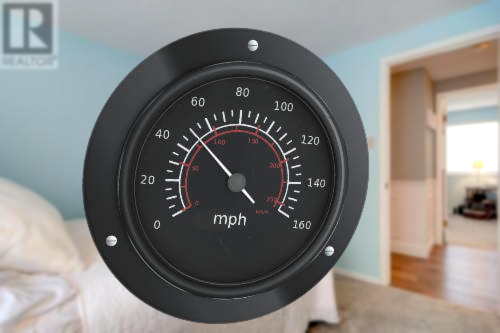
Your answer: 50,mph
